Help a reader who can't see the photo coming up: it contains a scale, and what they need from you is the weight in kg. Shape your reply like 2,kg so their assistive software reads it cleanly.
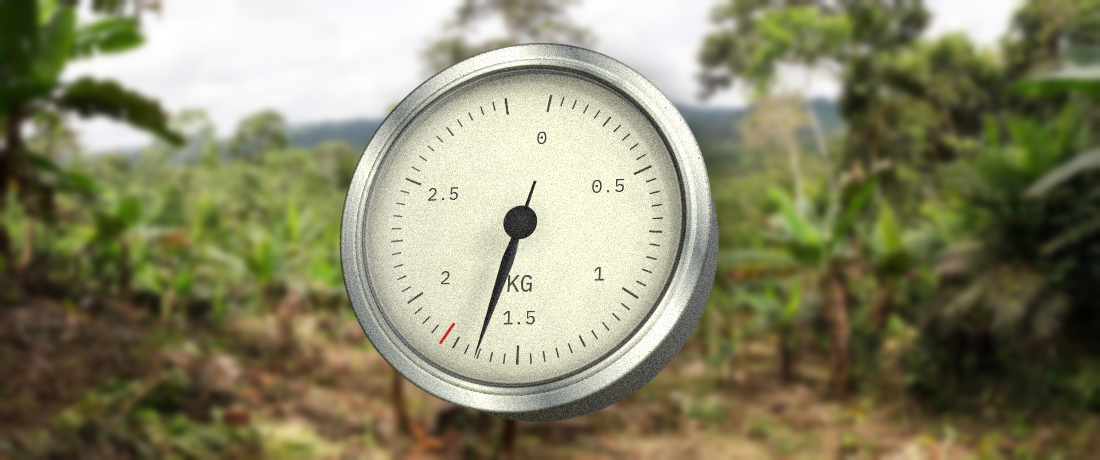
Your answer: 1.65,kg
